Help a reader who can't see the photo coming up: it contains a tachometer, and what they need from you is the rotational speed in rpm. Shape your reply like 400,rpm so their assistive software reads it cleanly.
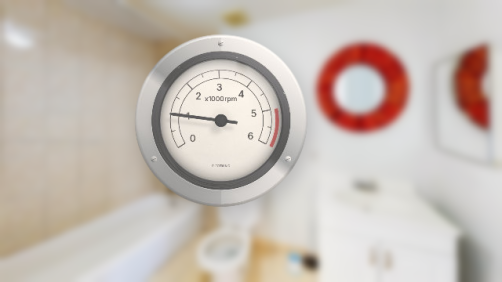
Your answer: 1000,rpm
